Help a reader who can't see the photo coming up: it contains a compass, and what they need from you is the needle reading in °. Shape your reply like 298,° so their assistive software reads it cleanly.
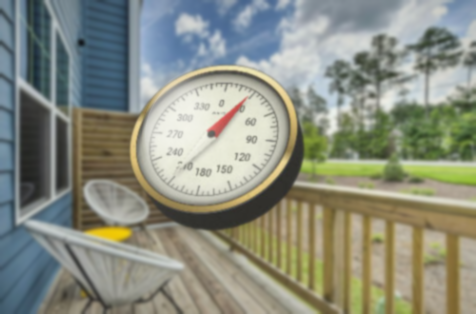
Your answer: 30,°
